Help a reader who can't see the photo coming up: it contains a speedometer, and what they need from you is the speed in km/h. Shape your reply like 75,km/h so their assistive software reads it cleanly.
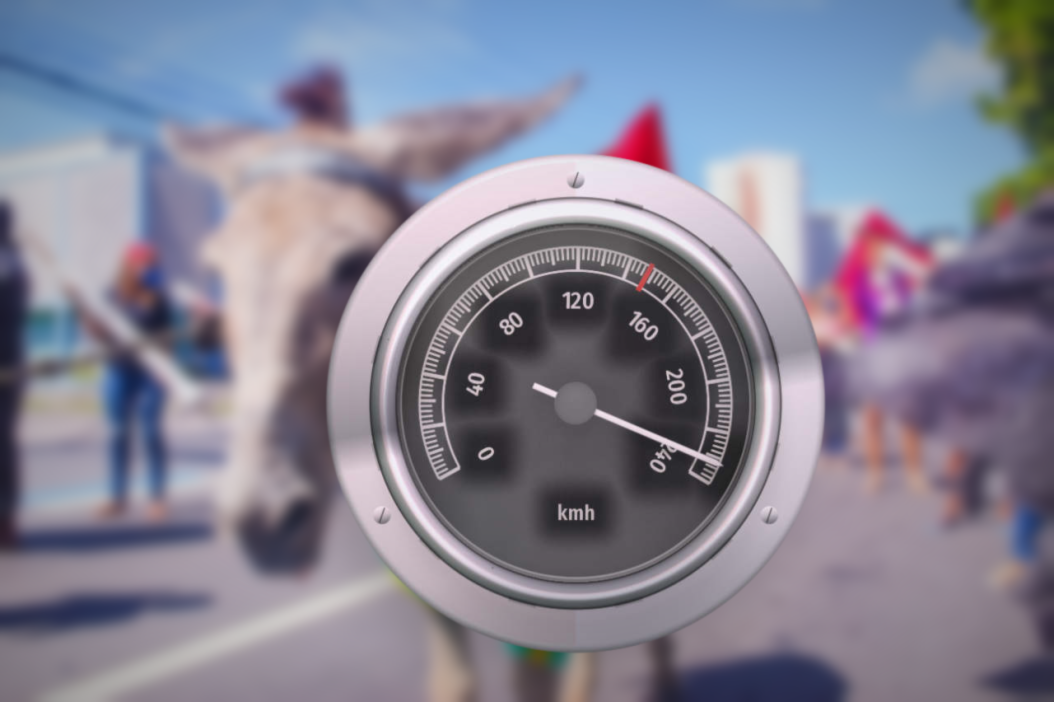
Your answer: 232,km/h
